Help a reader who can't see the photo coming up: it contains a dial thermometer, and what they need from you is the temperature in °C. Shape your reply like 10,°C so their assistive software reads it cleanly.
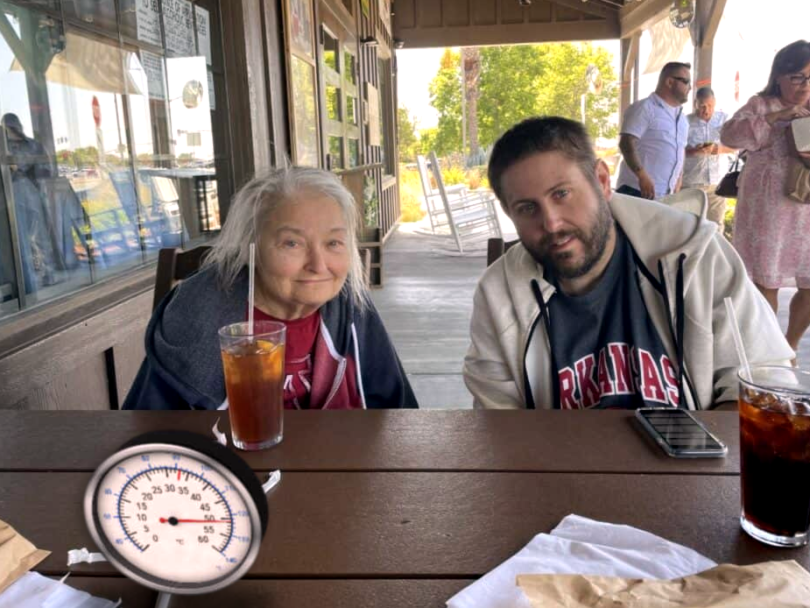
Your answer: 50,°C
